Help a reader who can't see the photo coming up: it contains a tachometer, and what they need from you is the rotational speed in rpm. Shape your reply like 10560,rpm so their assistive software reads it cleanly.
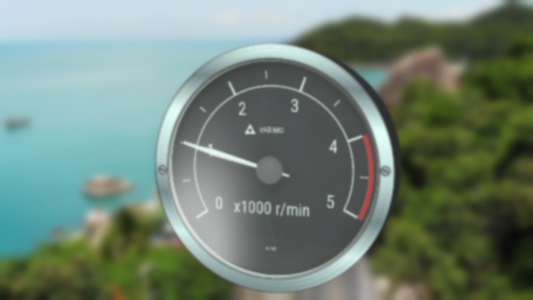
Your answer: 1000,rpm
